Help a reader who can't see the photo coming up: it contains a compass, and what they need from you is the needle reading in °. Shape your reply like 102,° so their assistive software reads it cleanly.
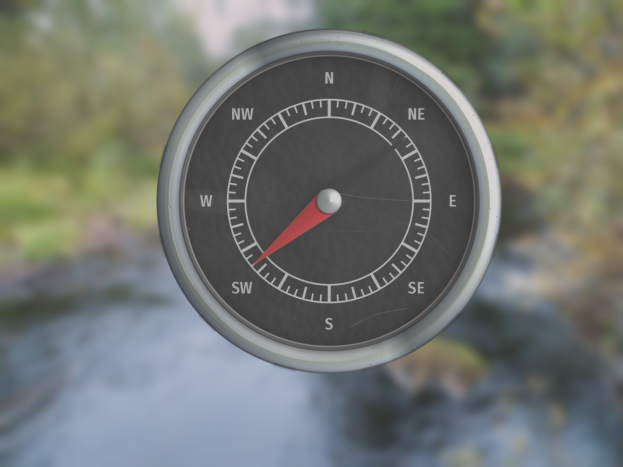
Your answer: 230,°
